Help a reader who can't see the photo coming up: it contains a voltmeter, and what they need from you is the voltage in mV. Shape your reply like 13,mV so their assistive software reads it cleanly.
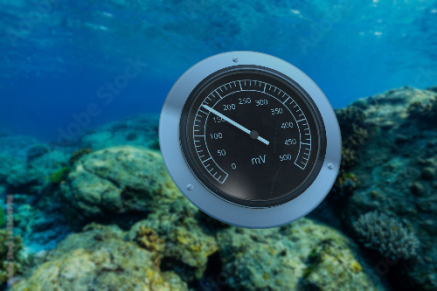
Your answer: 160,mV
